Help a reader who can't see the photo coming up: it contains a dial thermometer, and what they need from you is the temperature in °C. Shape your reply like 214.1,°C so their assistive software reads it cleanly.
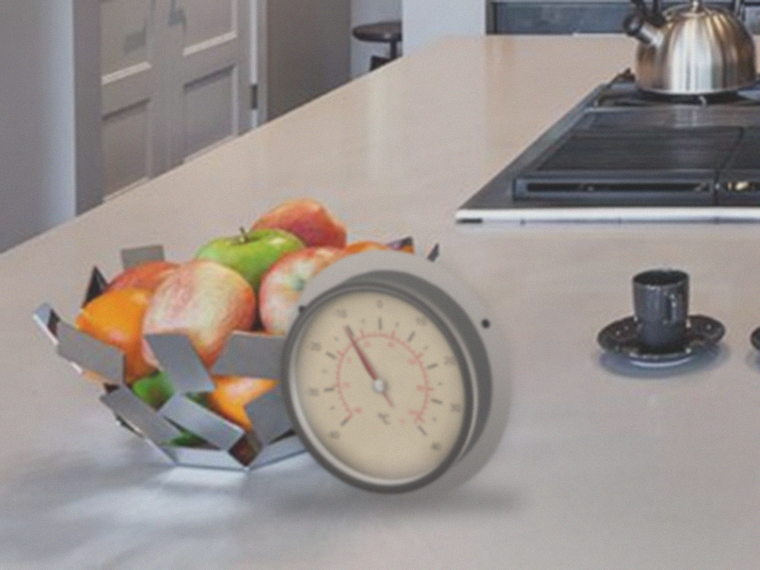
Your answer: -10,°C
